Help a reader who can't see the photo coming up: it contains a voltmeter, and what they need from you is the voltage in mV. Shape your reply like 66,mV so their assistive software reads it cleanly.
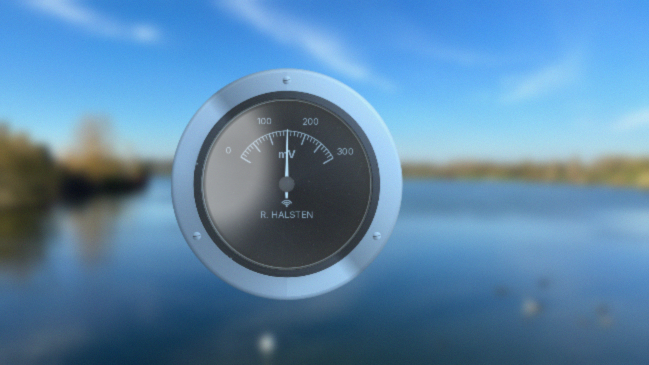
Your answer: 150,mV
